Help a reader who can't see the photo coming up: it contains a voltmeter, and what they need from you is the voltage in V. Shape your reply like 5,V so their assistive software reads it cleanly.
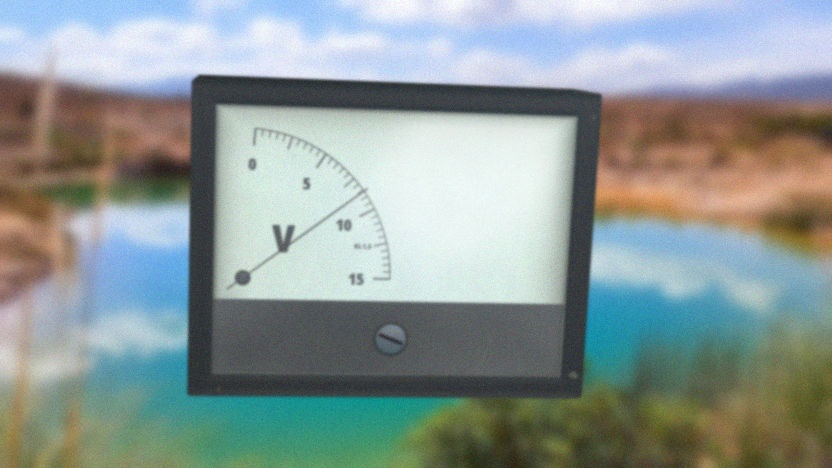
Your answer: 8.5,V
